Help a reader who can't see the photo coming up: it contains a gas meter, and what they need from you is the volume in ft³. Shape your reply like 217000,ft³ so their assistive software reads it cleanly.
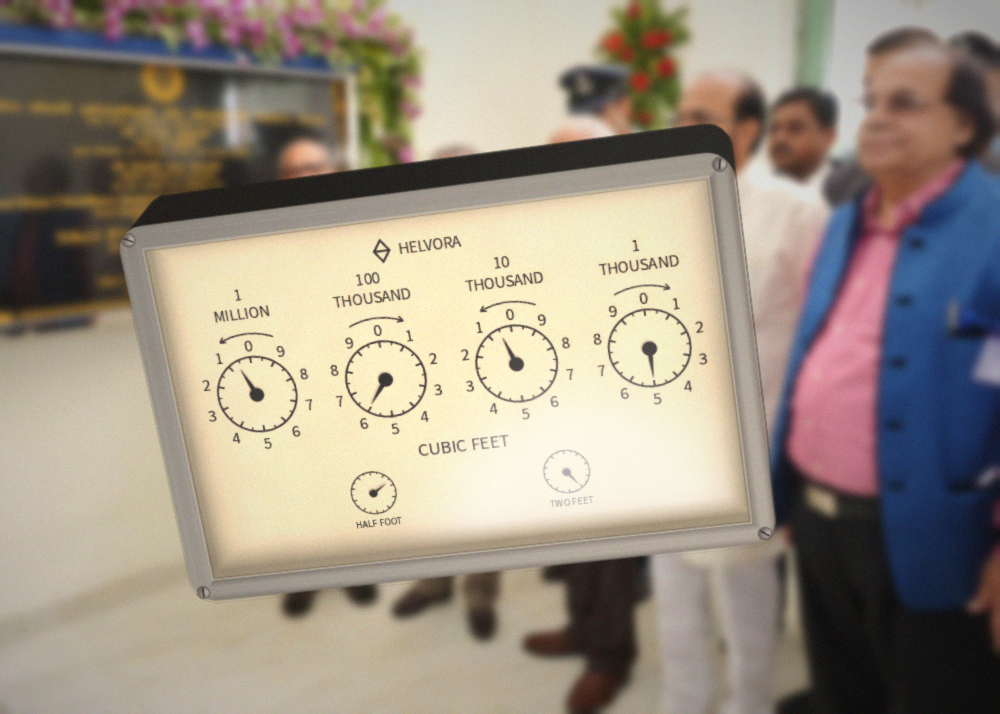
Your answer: 60500,ft³
